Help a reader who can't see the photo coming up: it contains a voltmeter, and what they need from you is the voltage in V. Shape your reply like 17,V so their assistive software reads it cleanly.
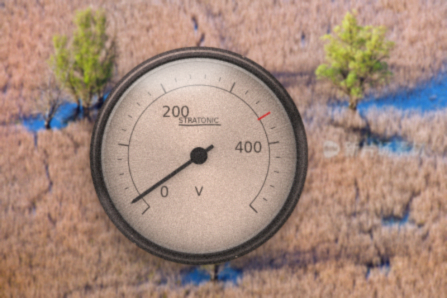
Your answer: 20,V
